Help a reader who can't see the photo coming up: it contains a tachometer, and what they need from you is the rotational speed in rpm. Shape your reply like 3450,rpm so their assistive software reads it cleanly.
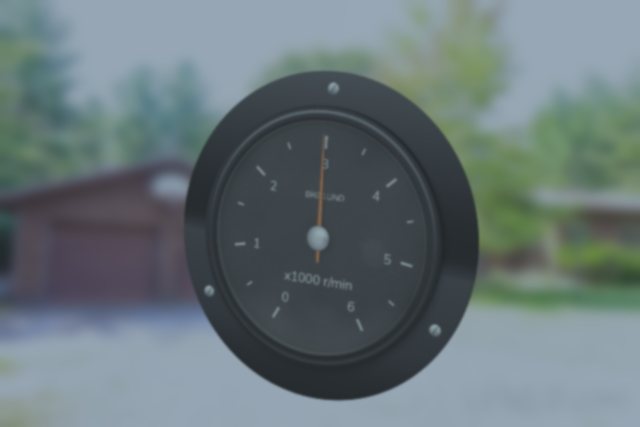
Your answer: 3000,rpm
